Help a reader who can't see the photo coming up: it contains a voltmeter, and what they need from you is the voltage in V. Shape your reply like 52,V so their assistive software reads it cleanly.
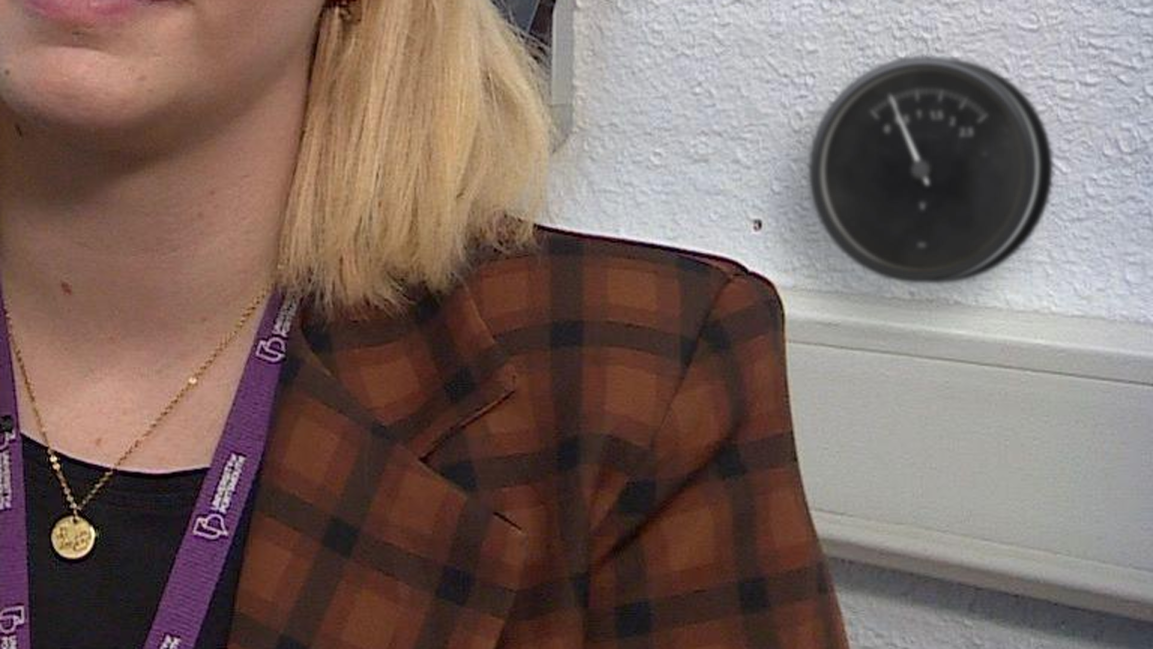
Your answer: 0.5,V
